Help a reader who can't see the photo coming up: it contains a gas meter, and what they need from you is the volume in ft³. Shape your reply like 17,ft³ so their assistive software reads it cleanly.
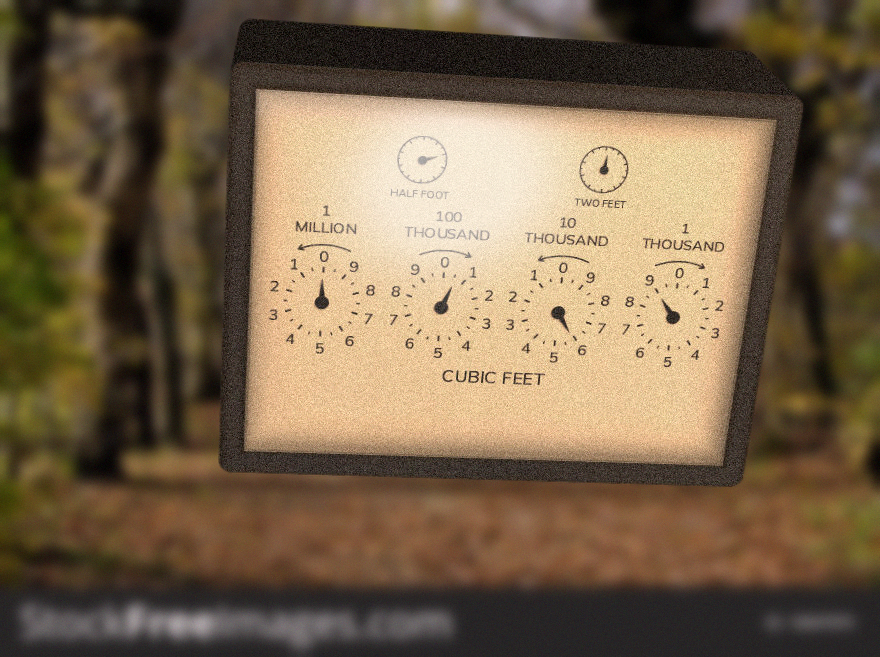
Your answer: 5900,ft³
